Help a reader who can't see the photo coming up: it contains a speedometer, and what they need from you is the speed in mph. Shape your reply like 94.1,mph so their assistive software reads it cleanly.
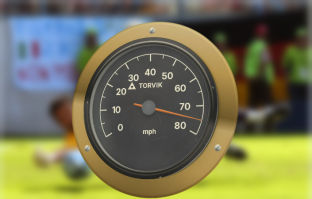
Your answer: 75,mph
